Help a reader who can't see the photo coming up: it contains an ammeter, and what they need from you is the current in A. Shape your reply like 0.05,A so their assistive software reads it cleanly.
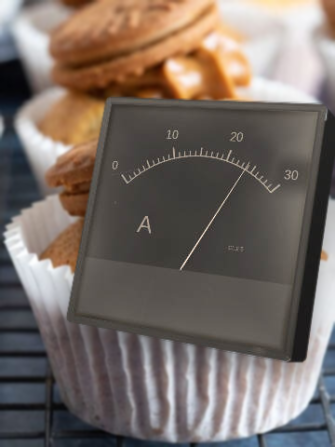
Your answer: 24,A
